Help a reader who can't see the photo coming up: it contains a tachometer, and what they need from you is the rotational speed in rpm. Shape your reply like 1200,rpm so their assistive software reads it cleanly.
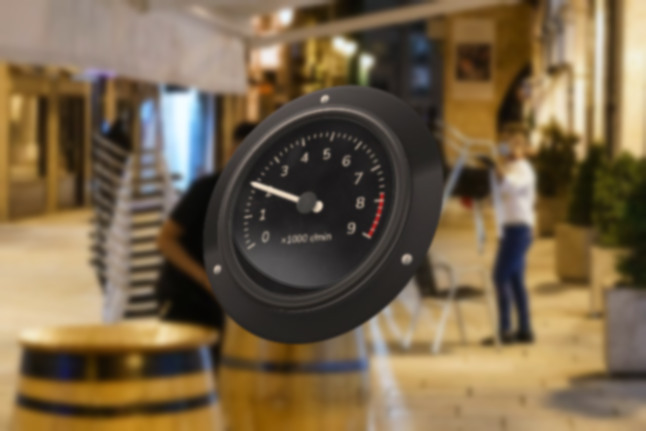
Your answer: 2000,rpm
